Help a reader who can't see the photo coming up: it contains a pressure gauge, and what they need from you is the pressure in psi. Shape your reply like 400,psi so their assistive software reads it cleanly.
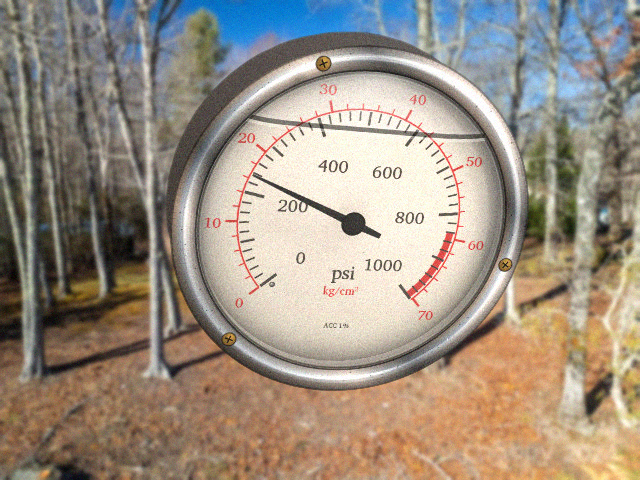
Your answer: 240,psi
